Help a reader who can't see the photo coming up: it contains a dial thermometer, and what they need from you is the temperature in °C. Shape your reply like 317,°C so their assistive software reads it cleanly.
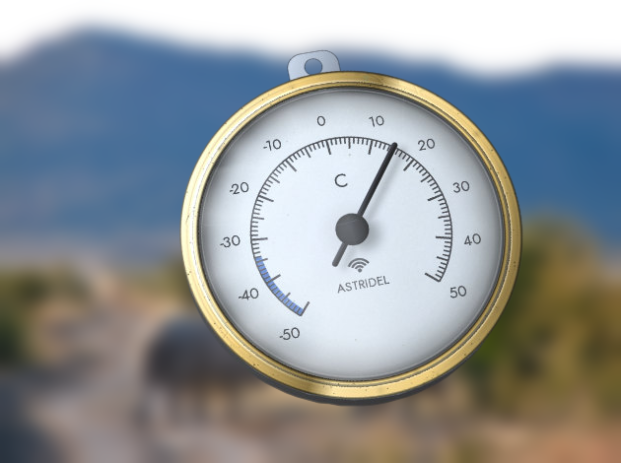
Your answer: 15,°C
